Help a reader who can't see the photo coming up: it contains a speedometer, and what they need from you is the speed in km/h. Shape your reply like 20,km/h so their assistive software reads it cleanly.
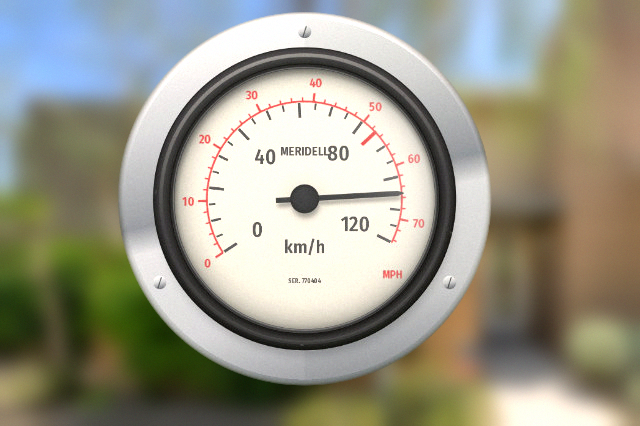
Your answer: 105,km/h
